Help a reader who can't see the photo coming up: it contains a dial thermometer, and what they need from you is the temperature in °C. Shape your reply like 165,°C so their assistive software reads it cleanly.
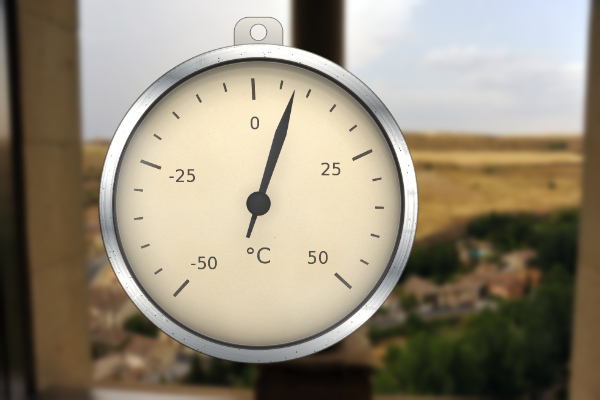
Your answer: 7.5,°C
